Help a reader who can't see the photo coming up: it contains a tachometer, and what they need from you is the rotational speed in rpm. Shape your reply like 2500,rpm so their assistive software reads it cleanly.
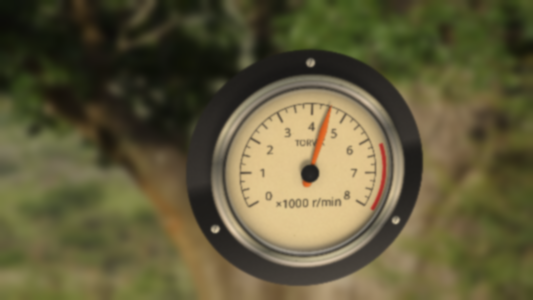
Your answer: 4500,rpm
